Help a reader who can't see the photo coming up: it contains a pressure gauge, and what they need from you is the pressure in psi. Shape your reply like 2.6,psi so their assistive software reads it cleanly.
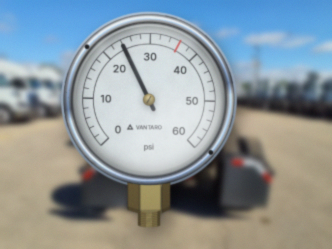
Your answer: 24,psi
